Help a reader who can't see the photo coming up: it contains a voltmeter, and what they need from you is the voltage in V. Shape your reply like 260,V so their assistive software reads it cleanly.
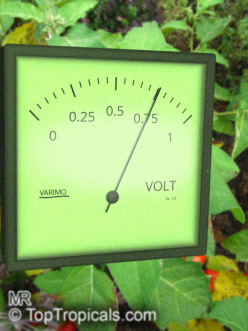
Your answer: 0.75,V
